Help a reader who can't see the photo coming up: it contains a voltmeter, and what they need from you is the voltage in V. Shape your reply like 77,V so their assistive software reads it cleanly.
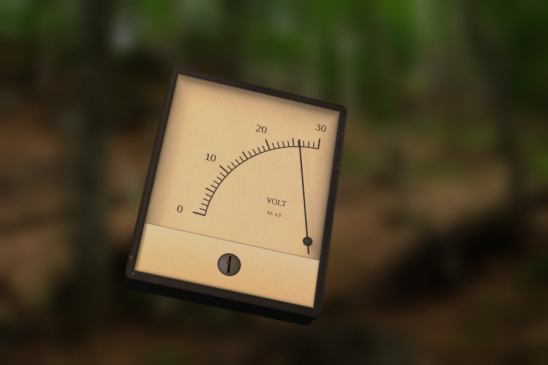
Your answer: 26,V
